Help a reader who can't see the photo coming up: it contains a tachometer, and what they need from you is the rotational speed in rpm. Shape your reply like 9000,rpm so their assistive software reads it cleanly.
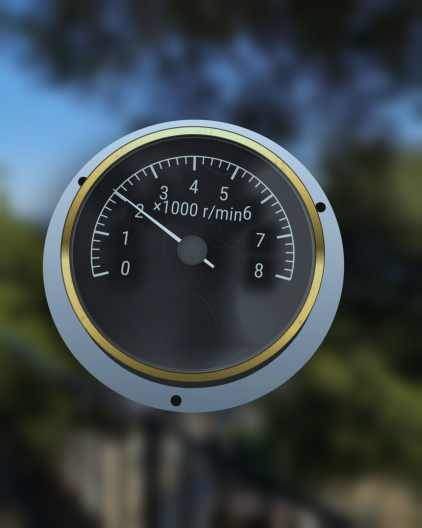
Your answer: 2000,rpm
